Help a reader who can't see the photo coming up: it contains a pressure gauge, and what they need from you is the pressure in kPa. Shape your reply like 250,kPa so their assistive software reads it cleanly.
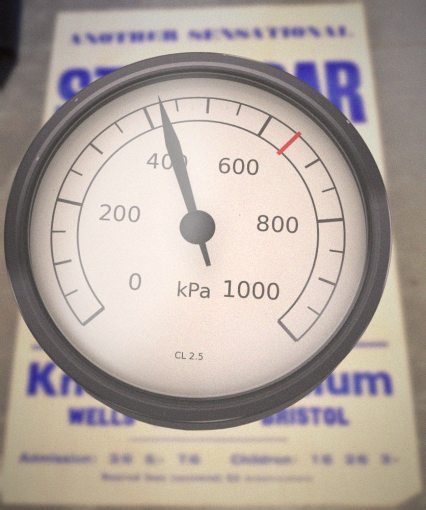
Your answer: 425,kPa
